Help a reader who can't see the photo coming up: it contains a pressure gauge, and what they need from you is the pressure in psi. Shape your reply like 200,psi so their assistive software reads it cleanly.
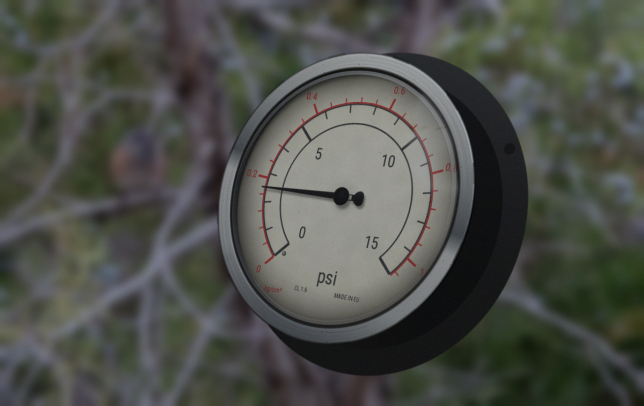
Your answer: 2.5,psi
